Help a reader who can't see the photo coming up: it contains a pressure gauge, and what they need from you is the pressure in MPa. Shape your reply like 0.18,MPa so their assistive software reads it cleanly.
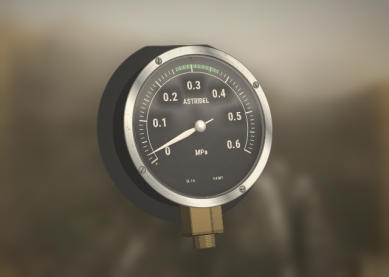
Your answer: 0.02,MPa
